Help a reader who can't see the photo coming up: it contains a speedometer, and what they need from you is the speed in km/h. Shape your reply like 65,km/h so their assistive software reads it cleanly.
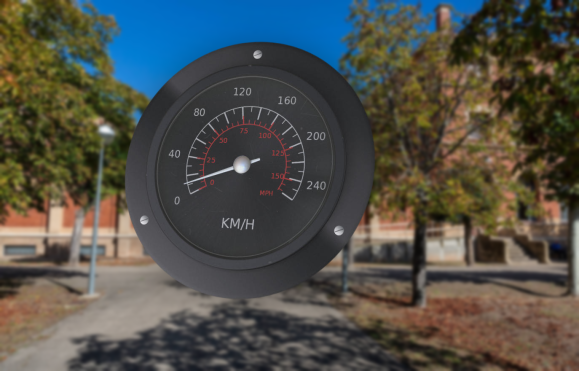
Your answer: 10,km/h
